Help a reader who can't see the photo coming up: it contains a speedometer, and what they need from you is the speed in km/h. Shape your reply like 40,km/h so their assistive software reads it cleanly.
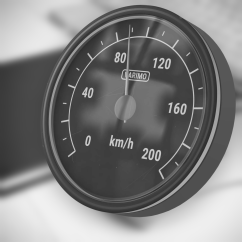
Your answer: 90,km/h
